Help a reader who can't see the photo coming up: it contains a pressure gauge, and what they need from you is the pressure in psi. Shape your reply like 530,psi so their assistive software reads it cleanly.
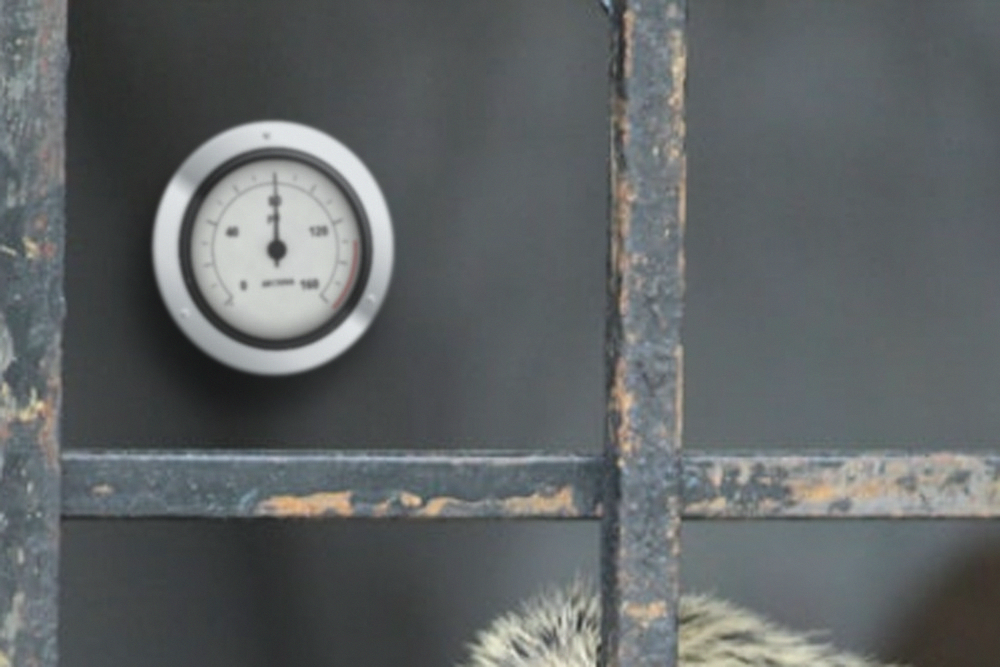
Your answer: 80,psi
